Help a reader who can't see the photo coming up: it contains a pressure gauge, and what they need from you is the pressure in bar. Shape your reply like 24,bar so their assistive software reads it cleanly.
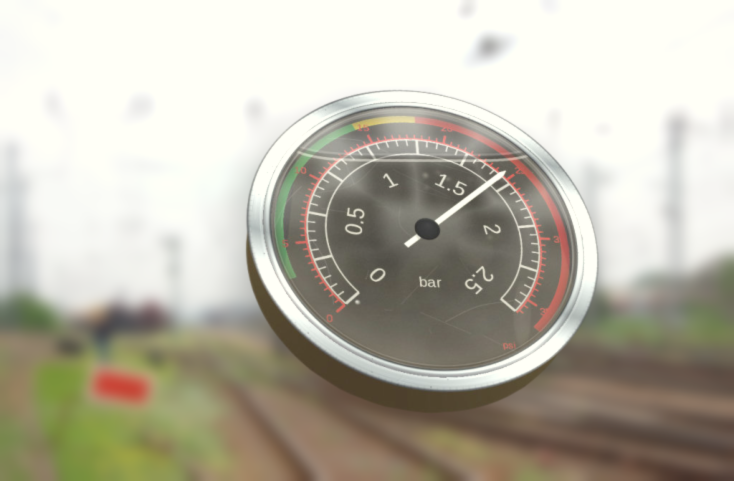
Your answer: 1.7,bar
